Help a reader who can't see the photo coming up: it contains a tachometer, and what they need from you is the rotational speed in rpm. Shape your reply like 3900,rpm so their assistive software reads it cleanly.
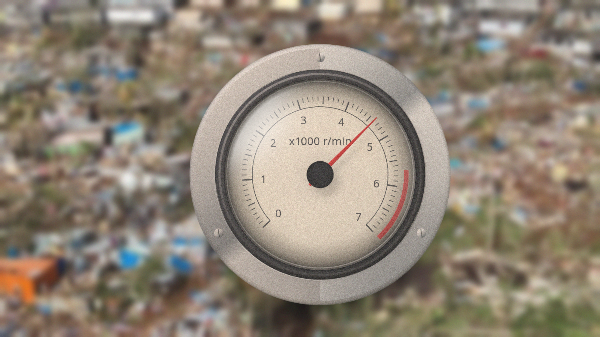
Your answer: 4600,rpm
